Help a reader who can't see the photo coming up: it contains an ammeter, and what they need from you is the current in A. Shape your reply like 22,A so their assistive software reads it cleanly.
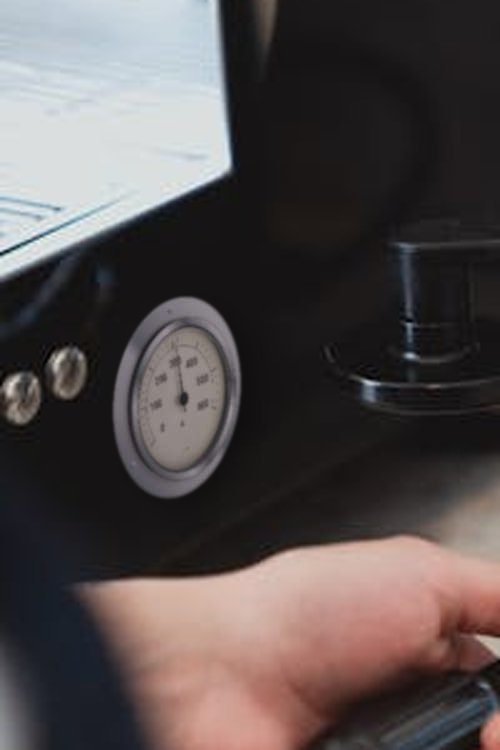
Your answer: 300,A
